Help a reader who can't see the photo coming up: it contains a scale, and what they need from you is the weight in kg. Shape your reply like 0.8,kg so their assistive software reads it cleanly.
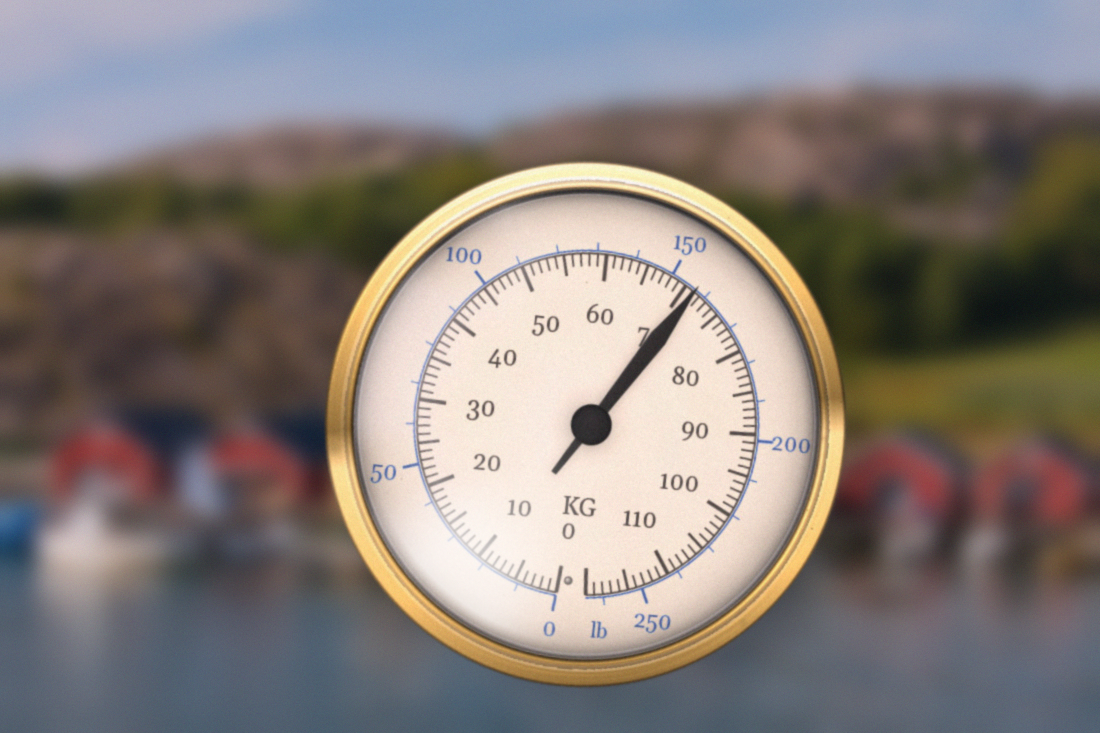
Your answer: 71,kg
